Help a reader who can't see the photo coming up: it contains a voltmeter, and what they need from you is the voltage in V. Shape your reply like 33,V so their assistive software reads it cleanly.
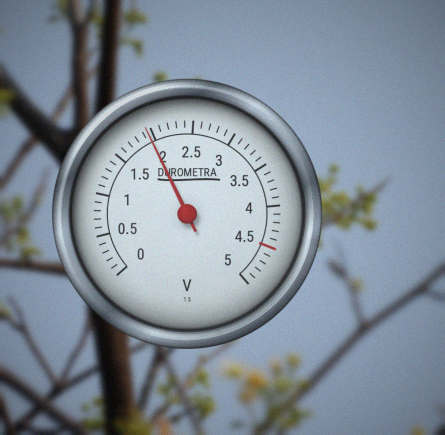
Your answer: 1.95,V
